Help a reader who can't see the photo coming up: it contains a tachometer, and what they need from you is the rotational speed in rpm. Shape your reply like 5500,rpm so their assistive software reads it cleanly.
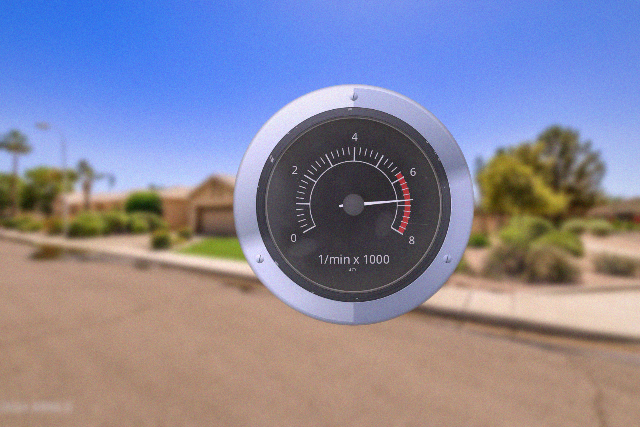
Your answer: 6800,rpm
